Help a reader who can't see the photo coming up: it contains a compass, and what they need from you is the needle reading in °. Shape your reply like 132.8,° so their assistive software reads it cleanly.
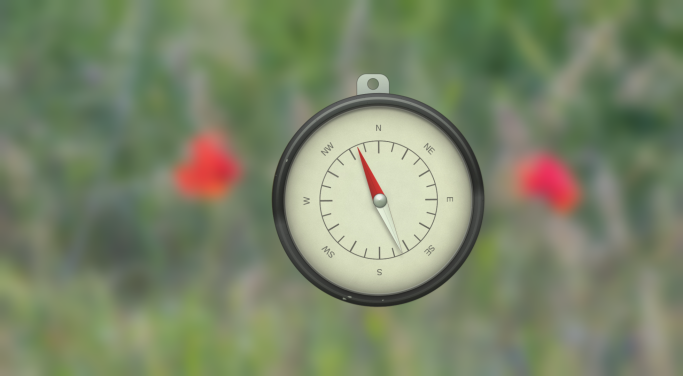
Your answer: 337.5,°
